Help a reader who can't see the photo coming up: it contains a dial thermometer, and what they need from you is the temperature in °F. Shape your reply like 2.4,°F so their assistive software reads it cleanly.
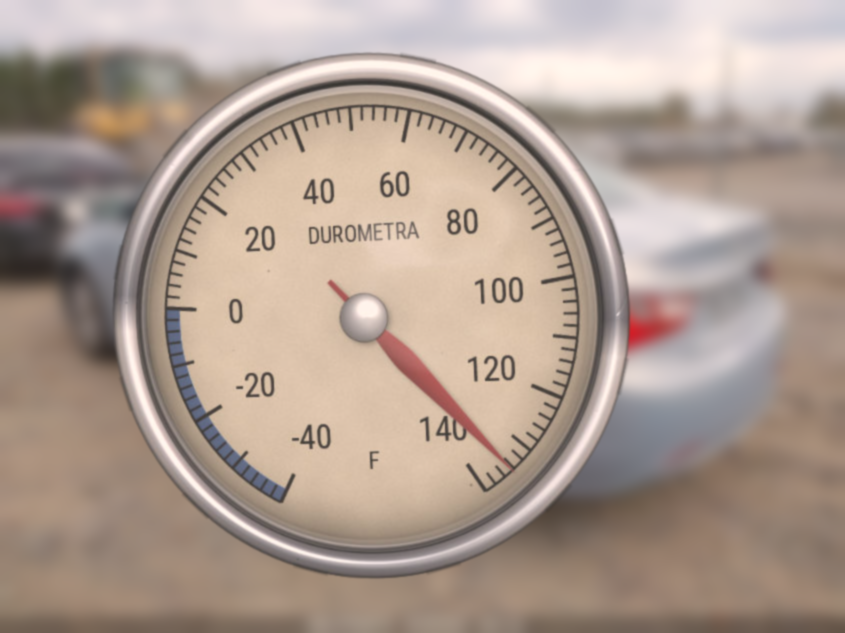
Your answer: 134,°F
